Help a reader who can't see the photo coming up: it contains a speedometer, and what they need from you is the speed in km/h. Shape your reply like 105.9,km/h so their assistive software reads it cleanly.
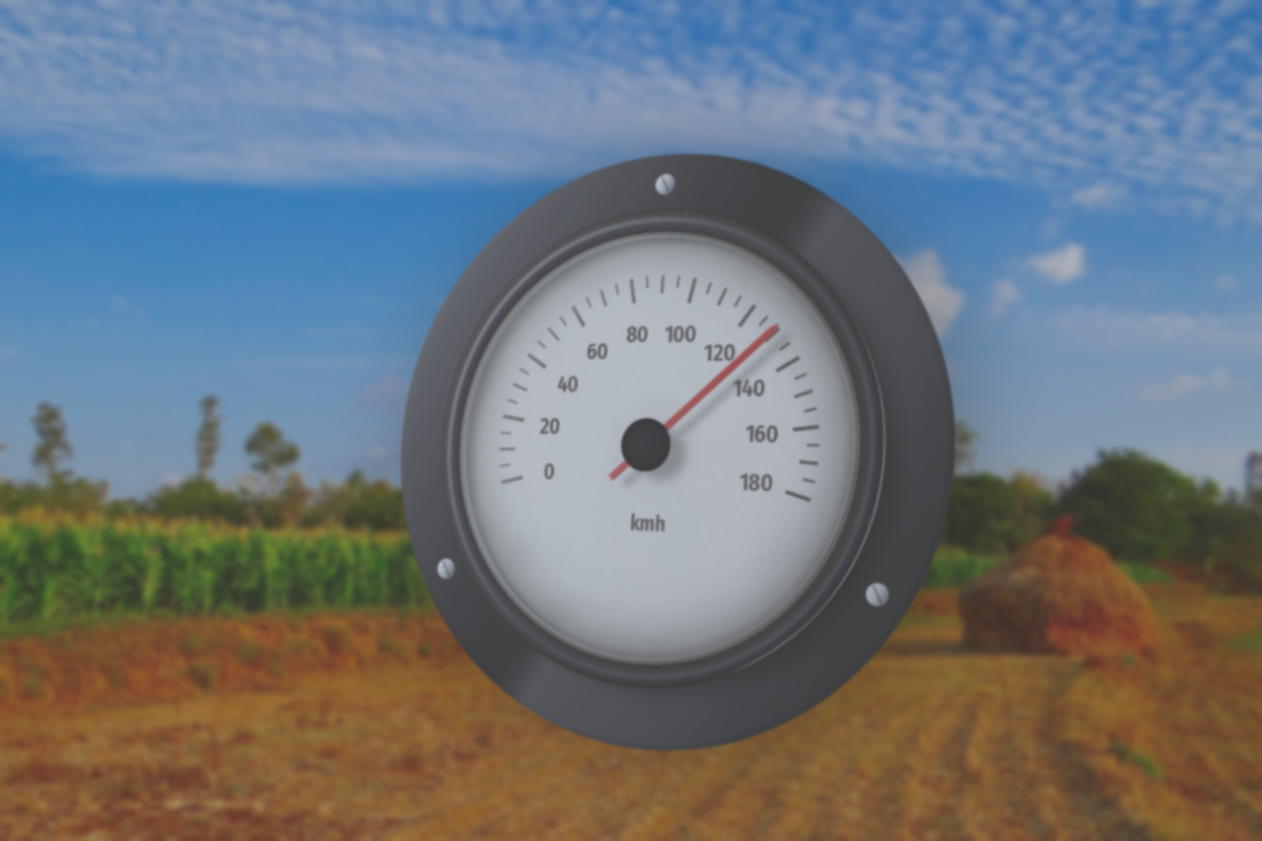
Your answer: 130,km/h
